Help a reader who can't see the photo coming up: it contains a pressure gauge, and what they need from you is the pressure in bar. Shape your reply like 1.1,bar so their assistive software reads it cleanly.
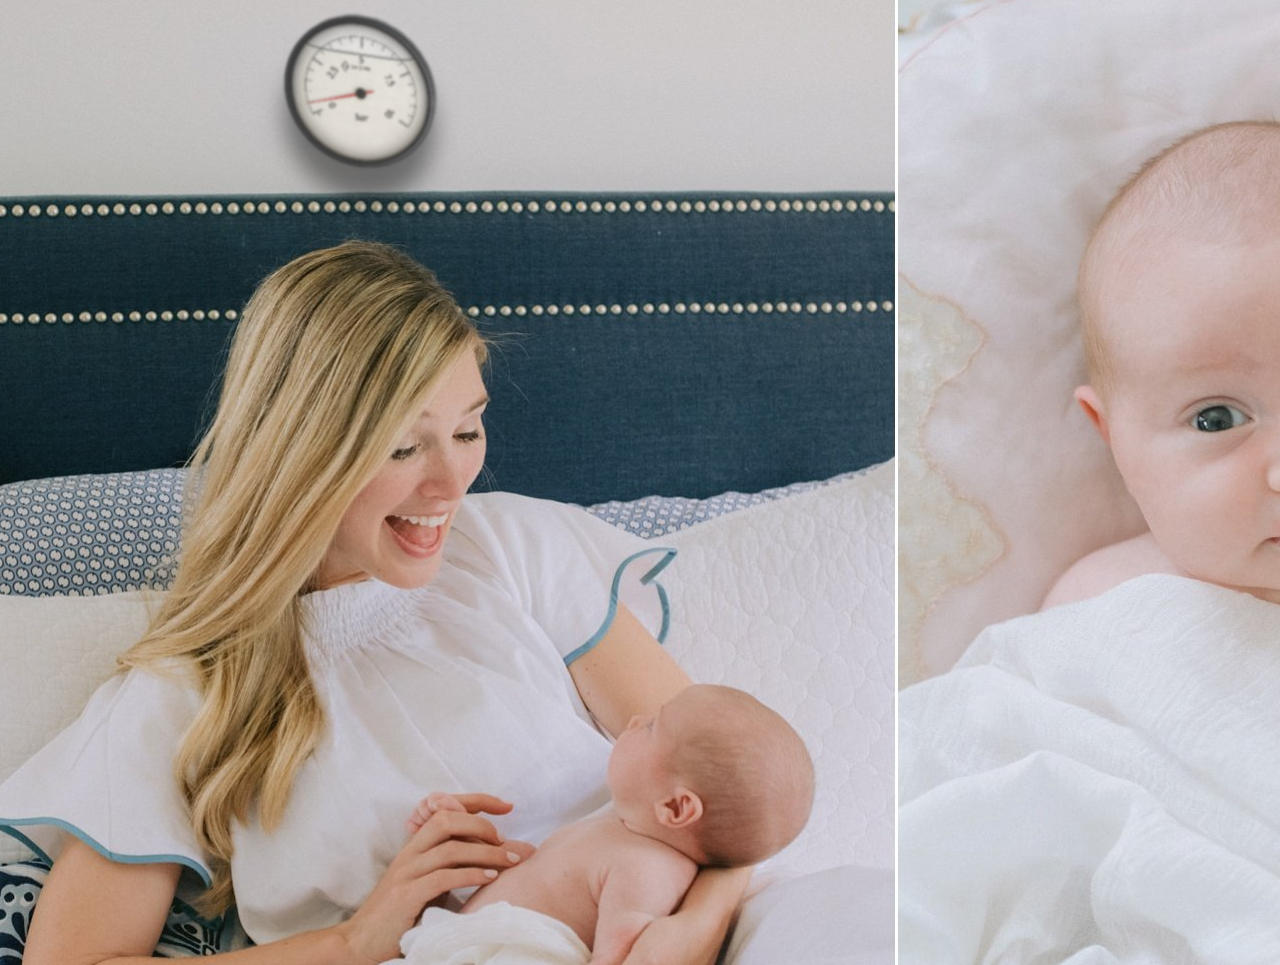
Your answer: 0.5,bar
